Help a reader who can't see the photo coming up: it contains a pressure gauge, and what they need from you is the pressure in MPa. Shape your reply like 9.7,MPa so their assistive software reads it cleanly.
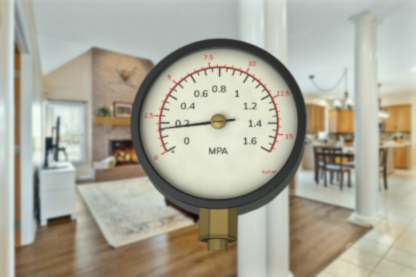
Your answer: 0.15,MPa
